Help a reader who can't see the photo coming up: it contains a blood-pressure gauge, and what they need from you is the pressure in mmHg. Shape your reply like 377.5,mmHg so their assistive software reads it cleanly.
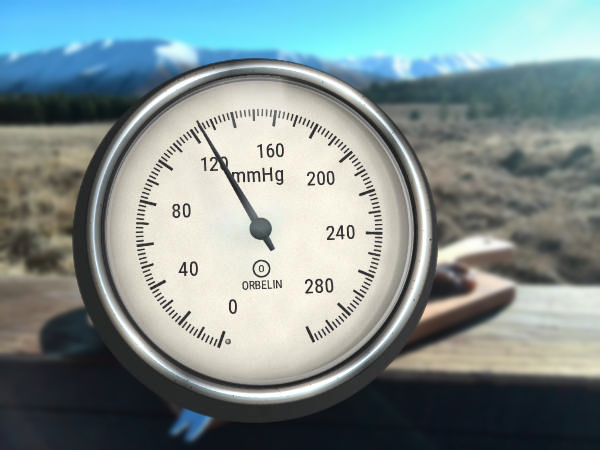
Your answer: 124,mmHg
